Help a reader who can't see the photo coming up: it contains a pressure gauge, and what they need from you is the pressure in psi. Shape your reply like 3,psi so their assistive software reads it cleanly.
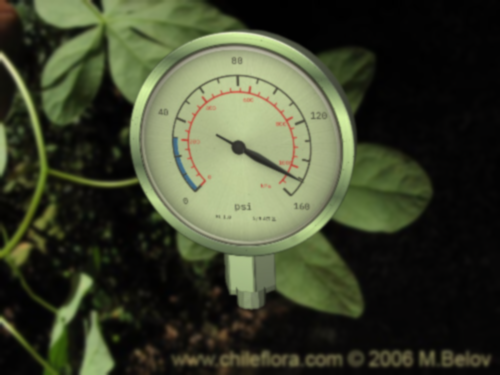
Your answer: 150,psi
